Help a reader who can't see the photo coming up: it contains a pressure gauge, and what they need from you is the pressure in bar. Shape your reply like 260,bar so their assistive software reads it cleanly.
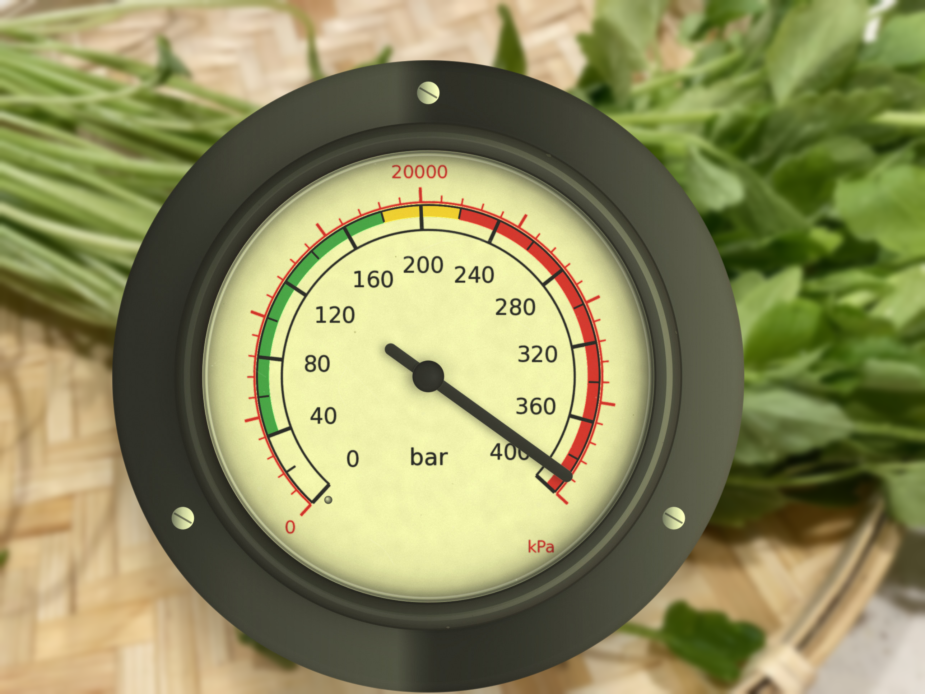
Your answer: 390,bar
